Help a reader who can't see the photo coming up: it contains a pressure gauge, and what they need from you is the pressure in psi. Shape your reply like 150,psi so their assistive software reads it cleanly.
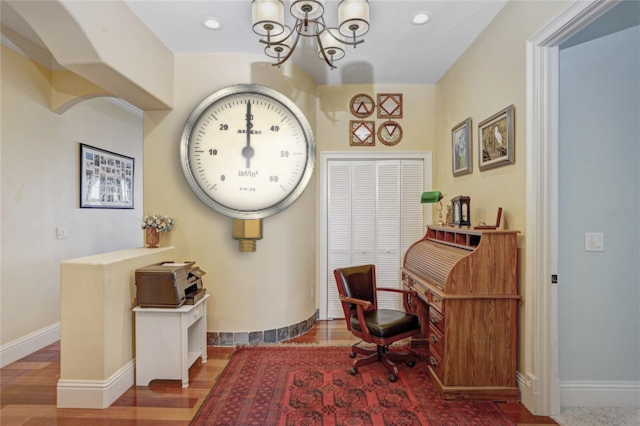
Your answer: 30,psi
